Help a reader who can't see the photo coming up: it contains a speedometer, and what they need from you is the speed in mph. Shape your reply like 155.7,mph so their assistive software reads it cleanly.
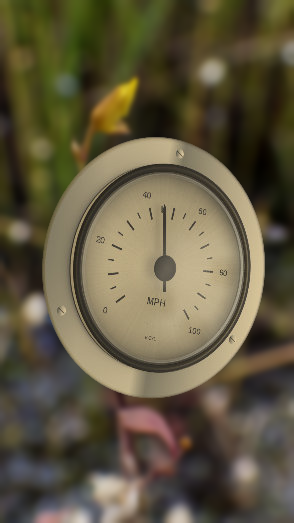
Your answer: 45,mph
